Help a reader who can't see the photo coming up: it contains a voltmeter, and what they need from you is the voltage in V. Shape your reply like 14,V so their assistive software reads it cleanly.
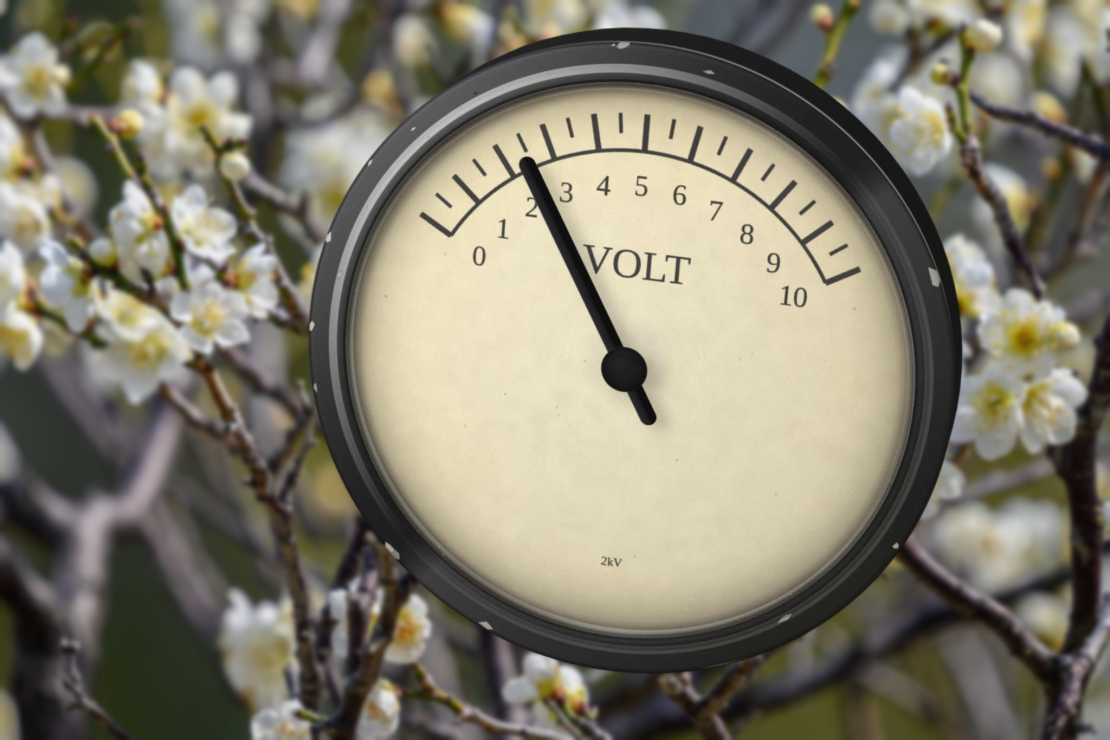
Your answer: 2.5,V
